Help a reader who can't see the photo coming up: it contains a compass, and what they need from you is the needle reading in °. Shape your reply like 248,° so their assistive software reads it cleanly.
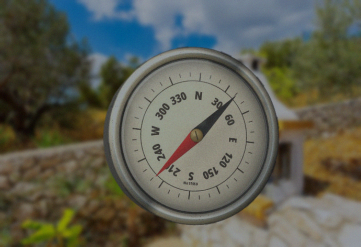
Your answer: 220,°
